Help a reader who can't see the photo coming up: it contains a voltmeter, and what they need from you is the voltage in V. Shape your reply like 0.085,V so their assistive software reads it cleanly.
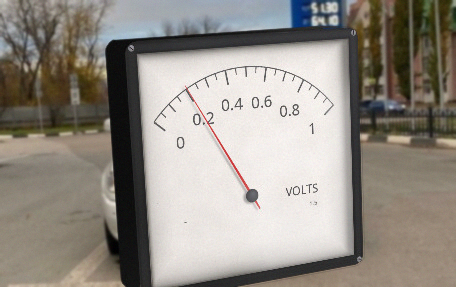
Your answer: 0.2,V
